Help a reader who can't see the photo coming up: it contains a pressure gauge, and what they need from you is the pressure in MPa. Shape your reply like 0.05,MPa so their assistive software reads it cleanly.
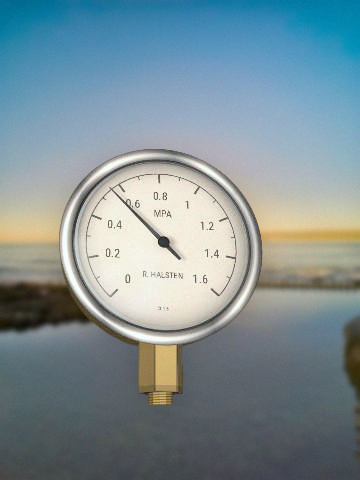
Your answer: 0.55,MPa
